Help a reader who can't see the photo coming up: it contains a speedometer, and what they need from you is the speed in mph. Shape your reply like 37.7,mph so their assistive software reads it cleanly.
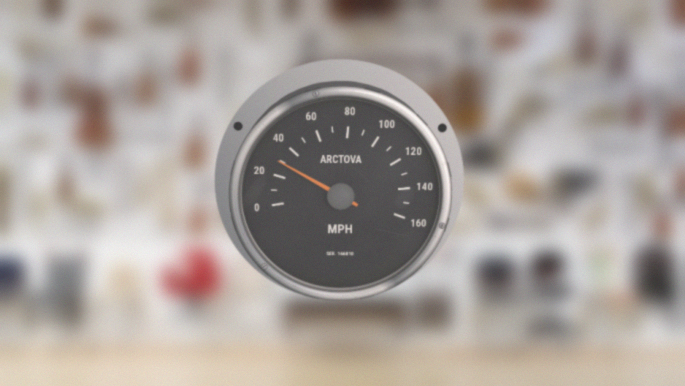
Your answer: 30,mph
